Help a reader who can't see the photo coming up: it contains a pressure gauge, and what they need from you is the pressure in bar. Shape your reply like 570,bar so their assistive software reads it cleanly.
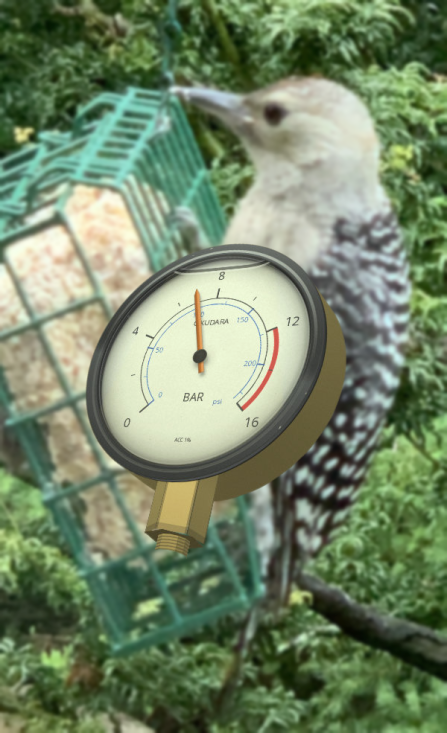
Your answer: 7,bar
